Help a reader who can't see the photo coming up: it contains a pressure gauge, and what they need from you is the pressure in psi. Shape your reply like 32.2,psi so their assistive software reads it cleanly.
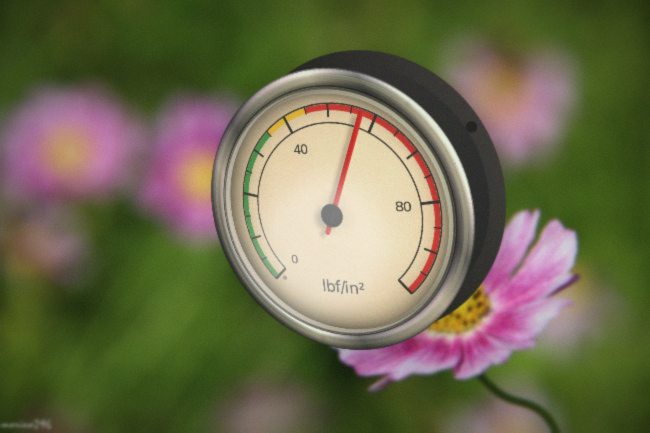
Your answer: 57.5,psi
